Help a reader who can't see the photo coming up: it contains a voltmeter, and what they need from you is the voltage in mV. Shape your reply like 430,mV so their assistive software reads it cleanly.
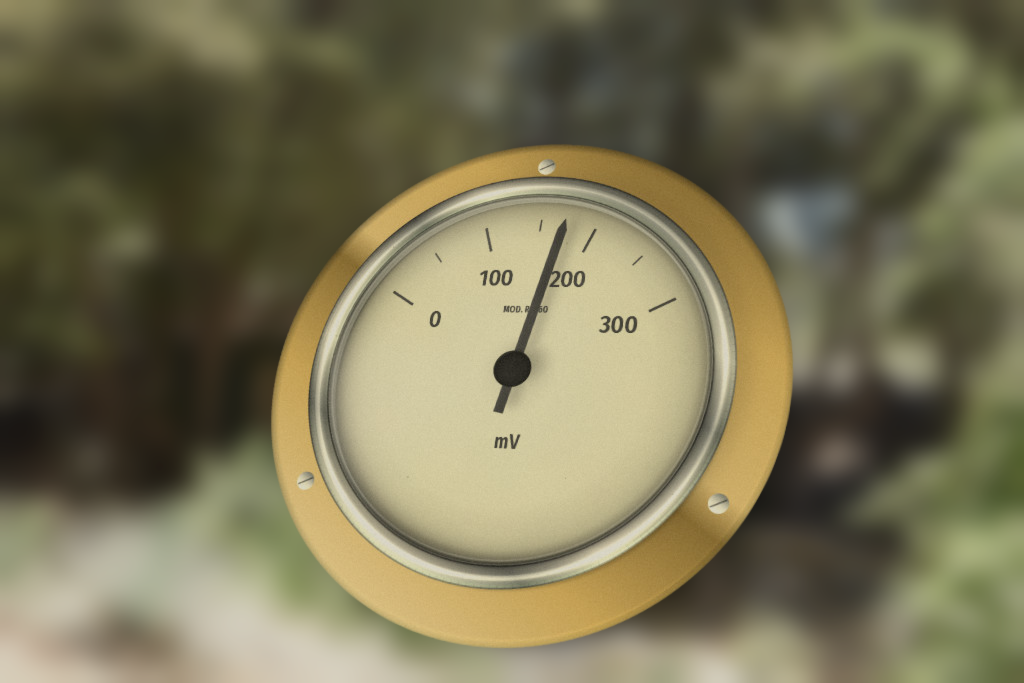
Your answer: 175,mV
